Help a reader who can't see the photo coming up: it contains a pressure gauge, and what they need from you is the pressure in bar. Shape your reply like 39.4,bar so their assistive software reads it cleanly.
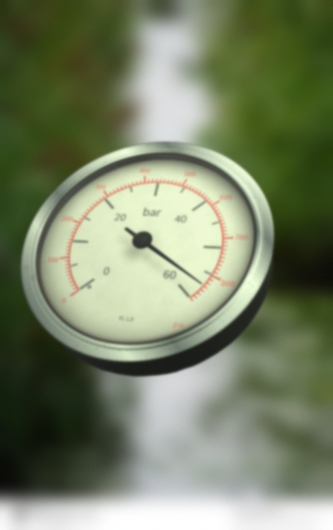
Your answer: 57.5,bar
